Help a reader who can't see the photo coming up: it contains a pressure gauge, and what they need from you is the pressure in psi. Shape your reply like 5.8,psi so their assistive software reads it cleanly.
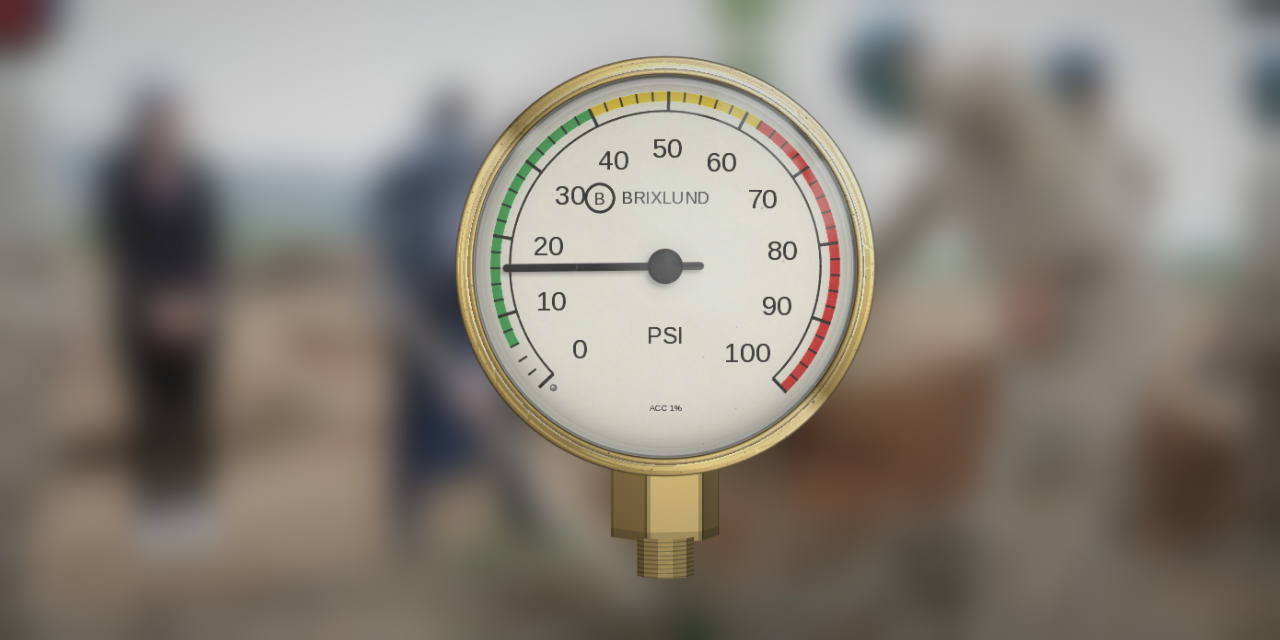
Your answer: 16,psi
